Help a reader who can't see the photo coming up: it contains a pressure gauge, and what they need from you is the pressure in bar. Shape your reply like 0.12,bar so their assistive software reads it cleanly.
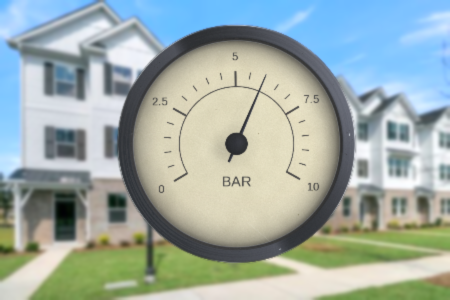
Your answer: 6,bar
